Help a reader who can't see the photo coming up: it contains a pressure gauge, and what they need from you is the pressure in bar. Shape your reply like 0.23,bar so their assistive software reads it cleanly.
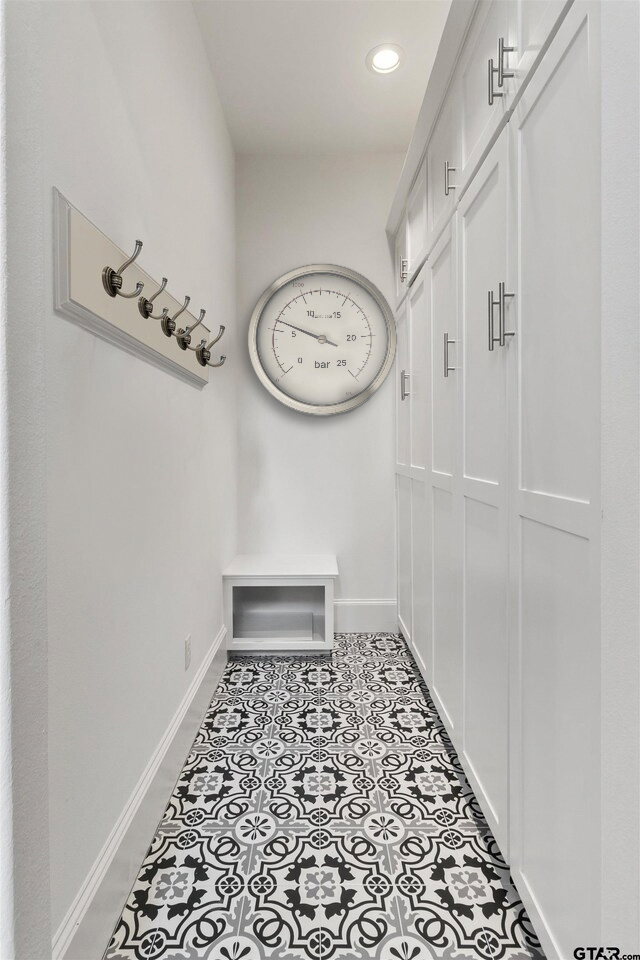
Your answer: 6,bar
